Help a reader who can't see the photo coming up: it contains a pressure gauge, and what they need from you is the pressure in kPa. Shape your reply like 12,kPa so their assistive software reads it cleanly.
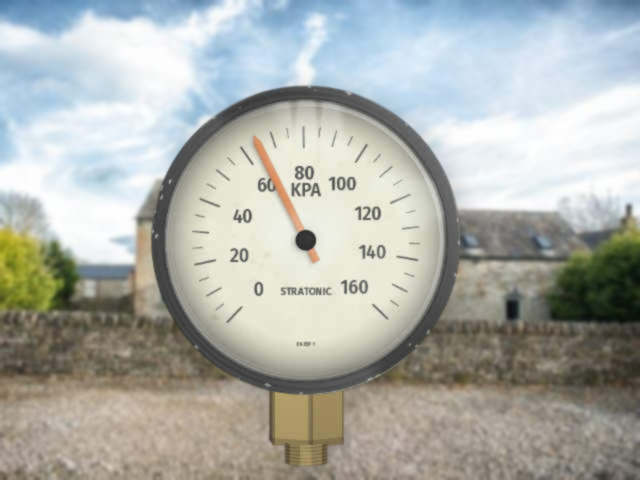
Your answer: 65,kPa
